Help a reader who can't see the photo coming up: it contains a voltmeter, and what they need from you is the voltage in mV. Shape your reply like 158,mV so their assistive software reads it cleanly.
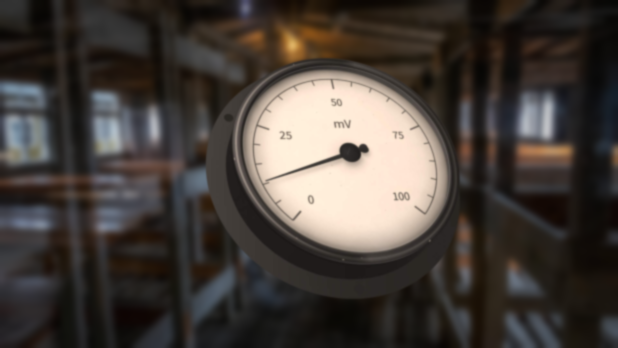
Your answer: 10,mV
